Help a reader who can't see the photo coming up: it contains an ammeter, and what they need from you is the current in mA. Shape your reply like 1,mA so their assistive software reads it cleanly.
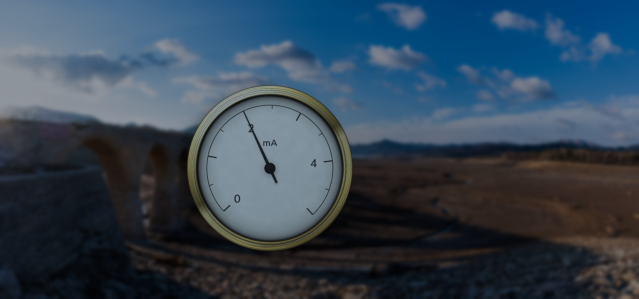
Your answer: 2,mA
